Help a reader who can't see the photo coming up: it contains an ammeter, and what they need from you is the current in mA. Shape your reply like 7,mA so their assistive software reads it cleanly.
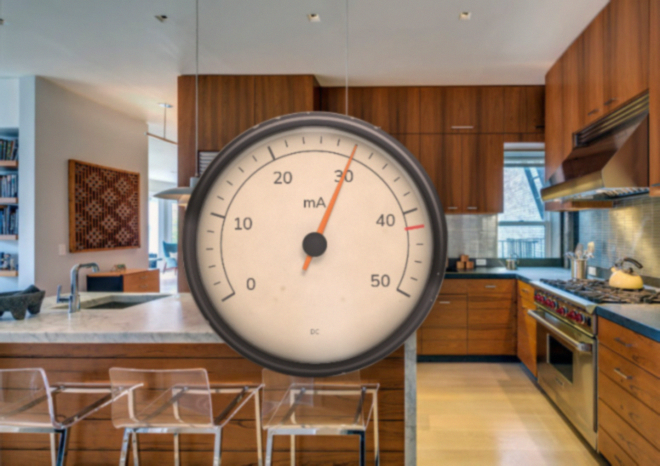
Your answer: 30,mA
